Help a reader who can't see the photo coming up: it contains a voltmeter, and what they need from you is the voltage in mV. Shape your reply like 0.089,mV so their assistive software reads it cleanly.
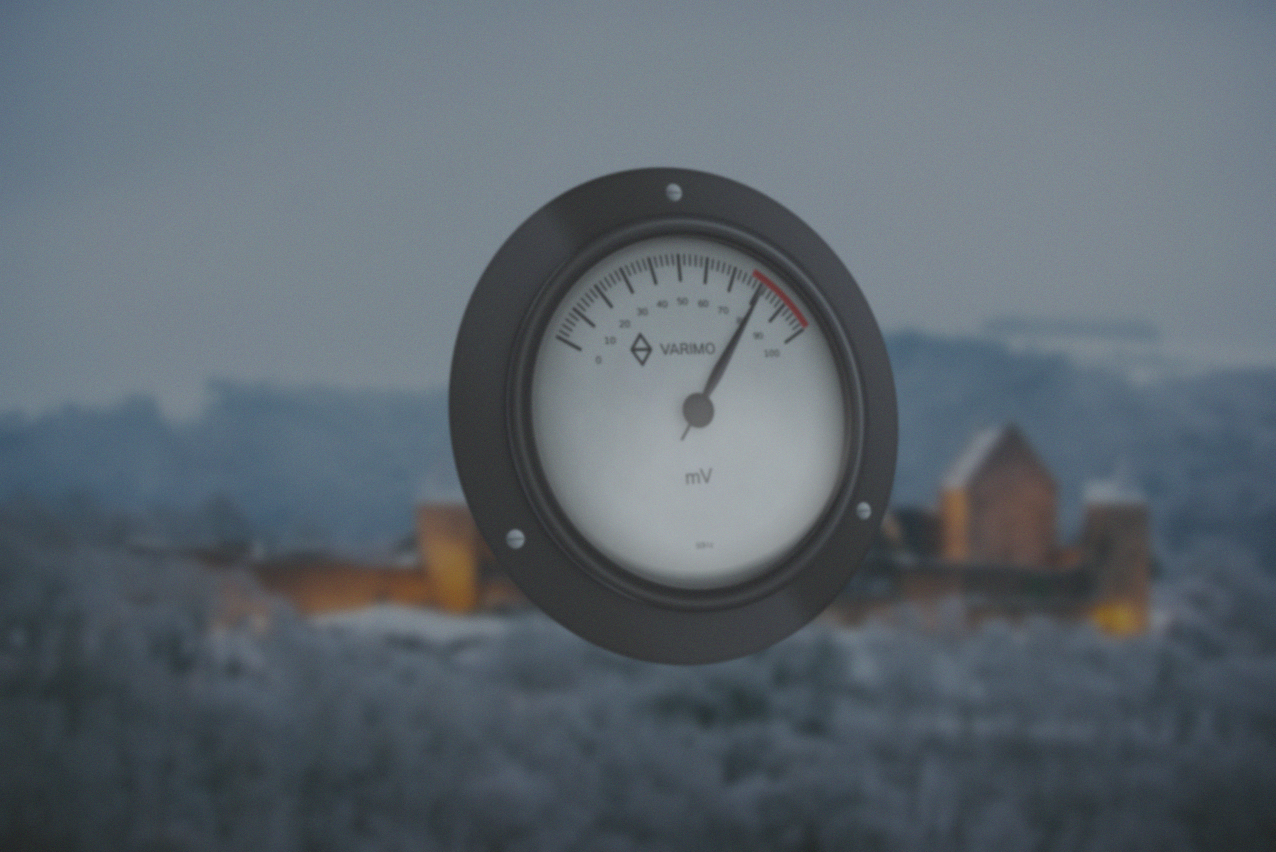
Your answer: 80,mV
